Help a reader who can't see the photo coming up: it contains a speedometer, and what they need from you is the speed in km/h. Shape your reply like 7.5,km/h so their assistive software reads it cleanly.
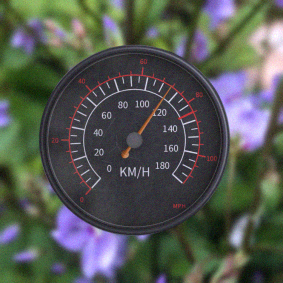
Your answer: 115,km/h
